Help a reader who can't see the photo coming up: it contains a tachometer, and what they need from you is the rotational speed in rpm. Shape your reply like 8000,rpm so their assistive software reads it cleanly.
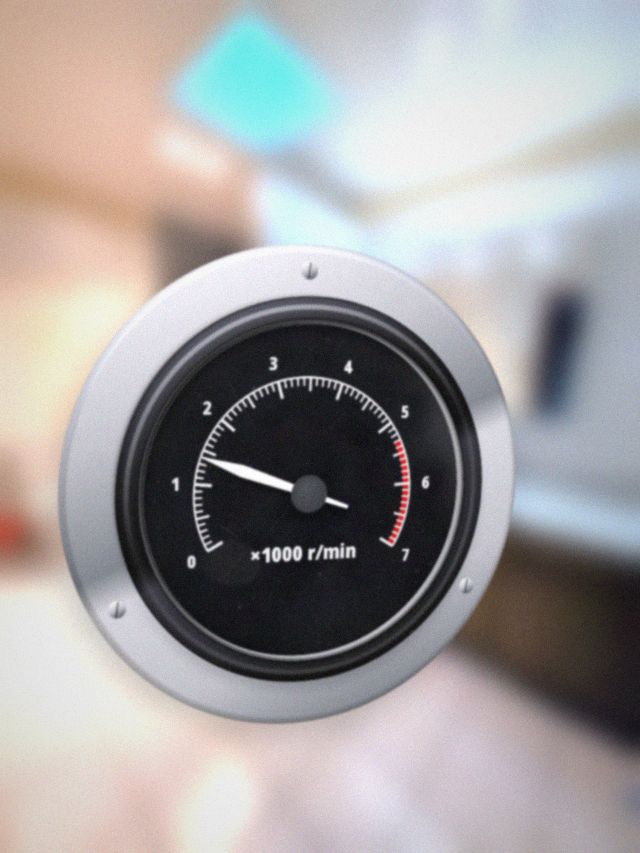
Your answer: 1400,rpm
